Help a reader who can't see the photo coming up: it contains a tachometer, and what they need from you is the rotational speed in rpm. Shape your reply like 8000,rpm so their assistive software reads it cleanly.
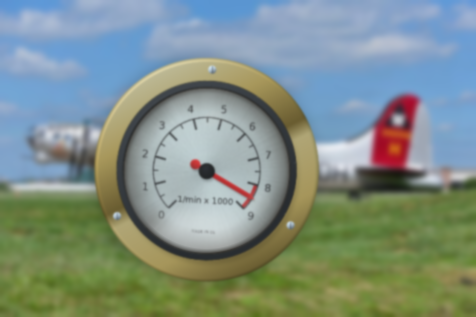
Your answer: 8500,rpm
